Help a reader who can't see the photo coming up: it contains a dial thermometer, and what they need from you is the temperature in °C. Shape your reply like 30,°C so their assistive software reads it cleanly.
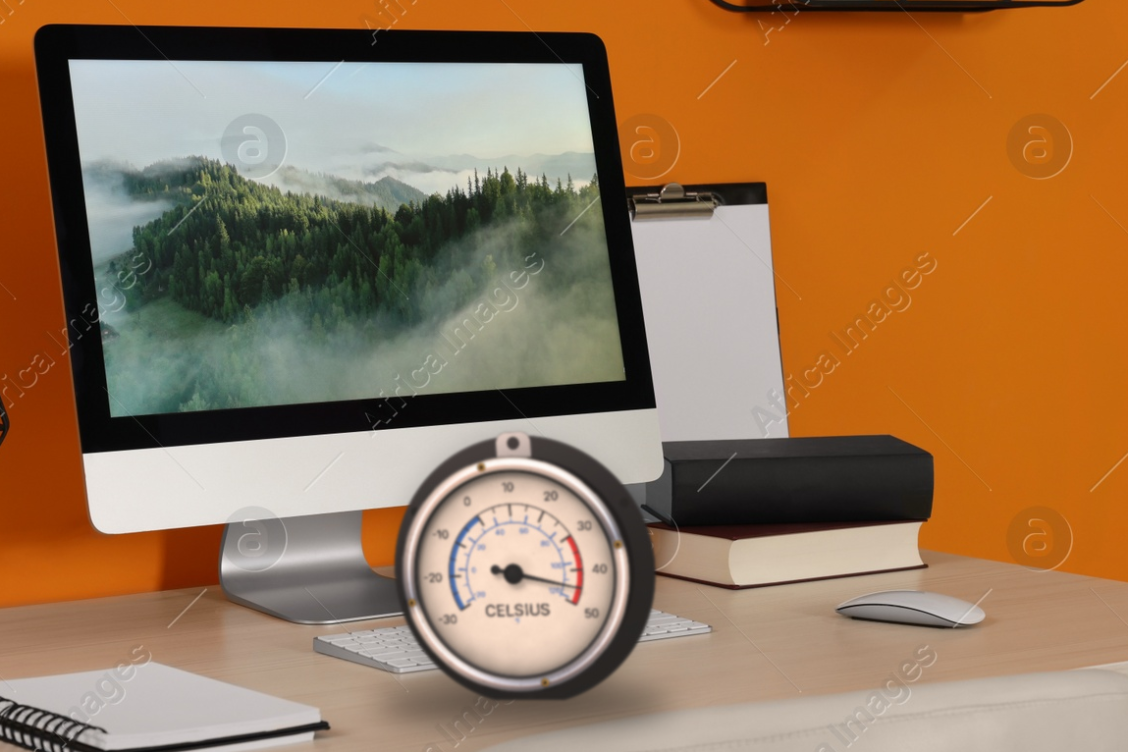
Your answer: 45,°C
